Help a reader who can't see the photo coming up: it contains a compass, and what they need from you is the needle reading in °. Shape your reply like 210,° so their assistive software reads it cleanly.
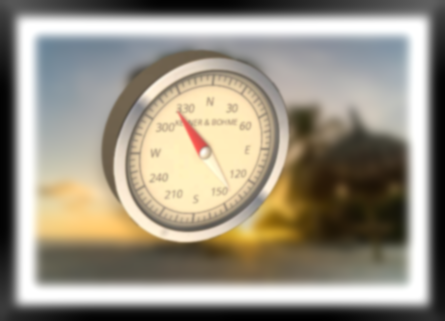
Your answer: 320,°
